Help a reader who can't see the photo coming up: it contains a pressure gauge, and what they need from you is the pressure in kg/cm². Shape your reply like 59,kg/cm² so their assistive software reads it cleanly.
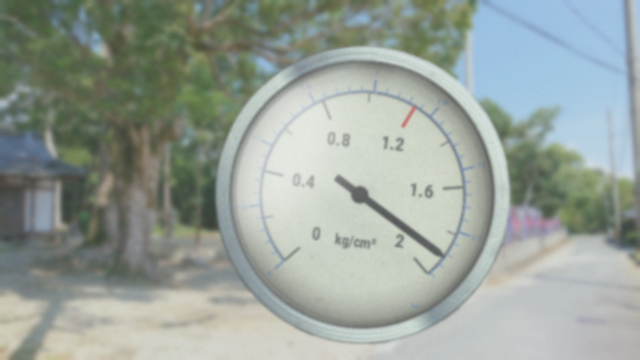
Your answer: 1.9,kg/cm²
